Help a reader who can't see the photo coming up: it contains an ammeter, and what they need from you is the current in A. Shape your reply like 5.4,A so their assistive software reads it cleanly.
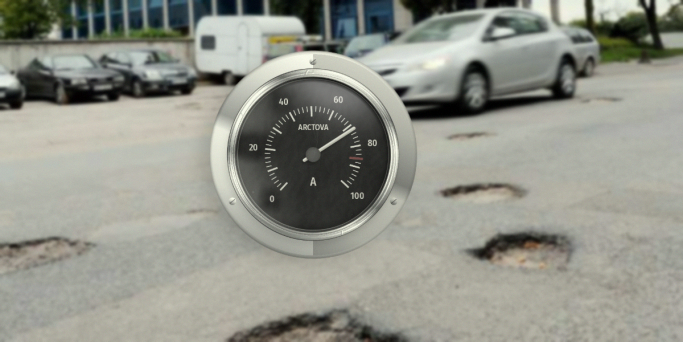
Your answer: 72,A
